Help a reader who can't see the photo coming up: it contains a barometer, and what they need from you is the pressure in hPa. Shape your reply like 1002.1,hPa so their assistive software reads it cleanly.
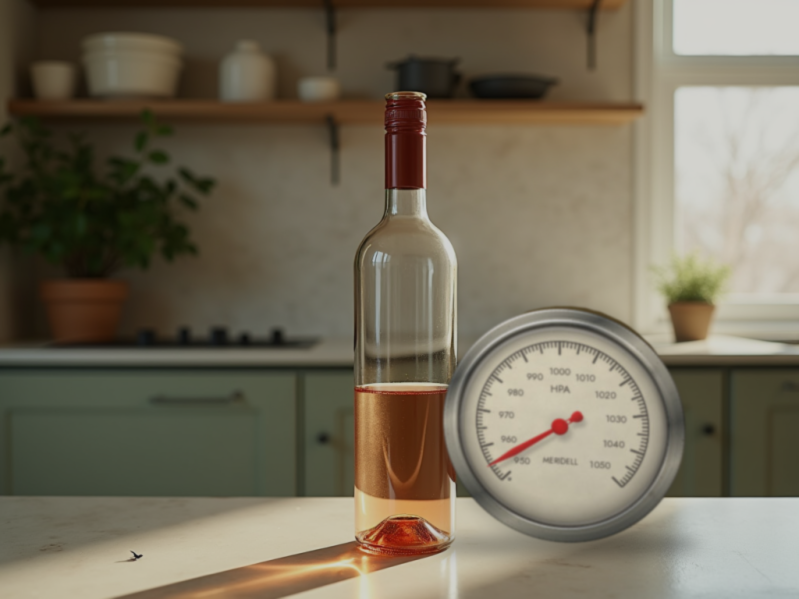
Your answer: 955,hPa
